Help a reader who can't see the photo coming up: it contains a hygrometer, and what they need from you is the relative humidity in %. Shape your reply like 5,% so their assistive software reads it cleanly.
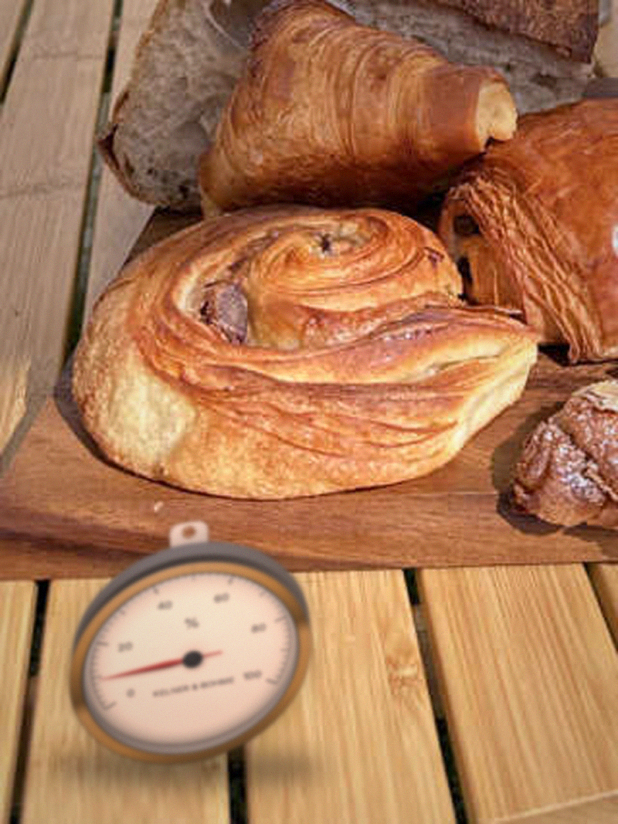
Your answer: 10,%
